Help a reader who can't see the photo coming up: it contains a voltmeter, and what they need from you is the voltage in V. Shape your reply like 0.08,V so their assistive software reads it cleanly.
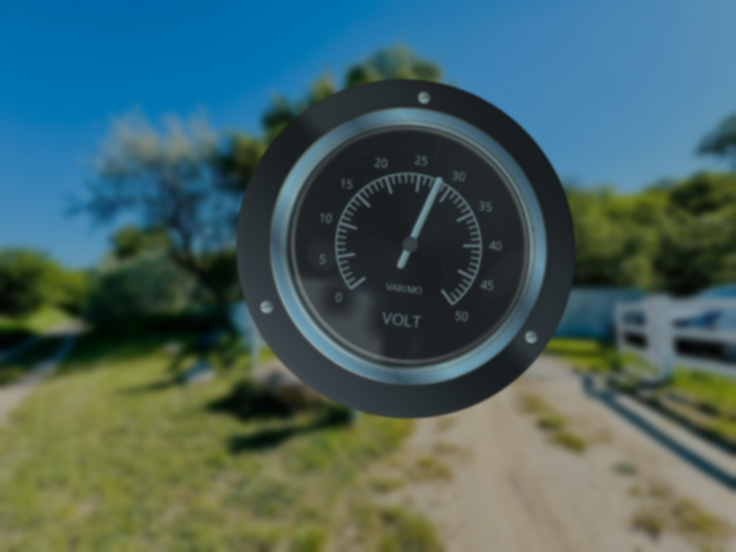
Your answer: 28,V
